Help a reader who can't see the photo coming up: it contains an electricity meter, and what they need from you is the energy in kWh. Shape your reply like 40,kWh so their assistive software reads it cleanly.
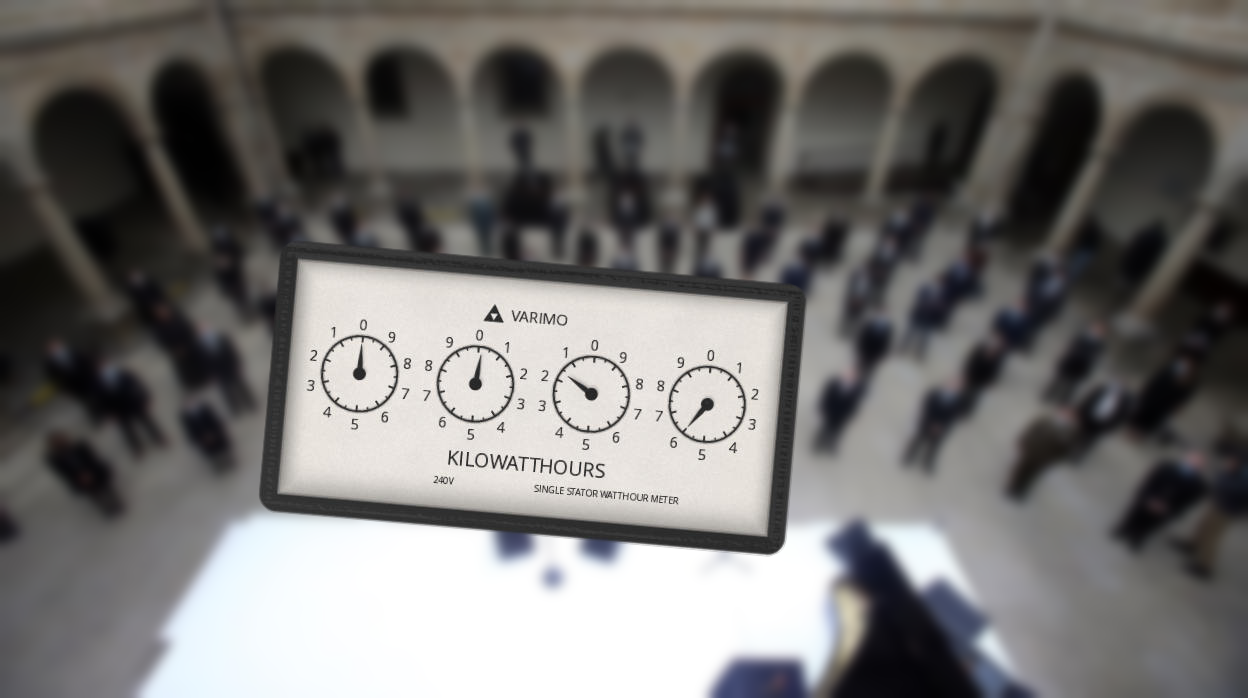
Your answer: 16,kWh
